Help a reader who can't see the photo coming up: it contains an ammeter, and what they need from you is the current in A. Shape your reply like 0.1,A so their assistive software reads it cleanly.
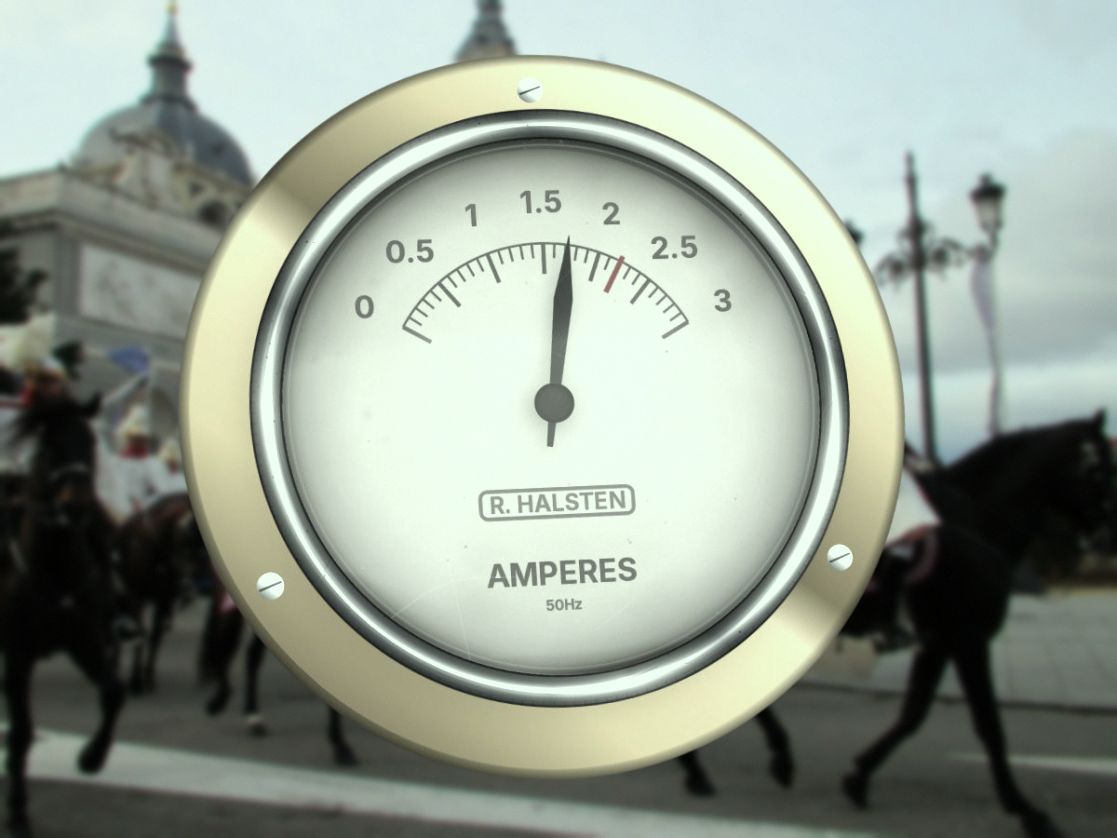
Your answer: 1.7,A
